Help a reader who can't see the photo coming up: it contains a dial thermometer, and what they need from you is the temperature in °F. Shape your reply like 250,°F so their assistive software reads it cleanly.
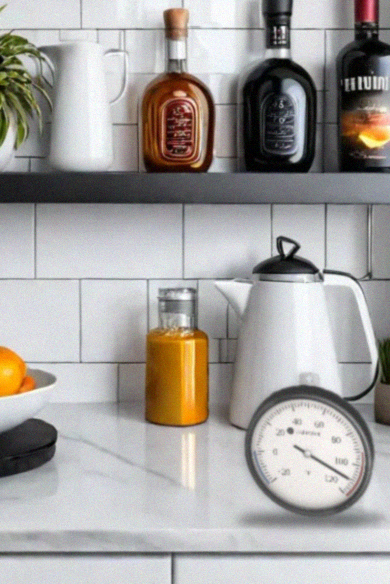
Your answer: 110,°F
